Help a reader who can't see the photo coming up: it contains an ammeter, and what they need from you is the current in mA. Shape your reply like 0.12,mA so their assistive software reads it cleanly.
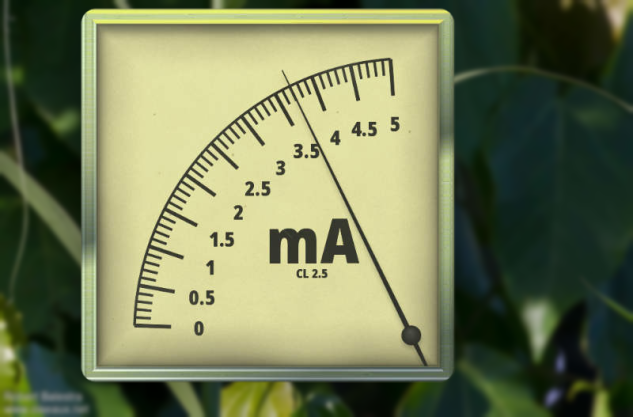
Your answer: 3.7,mA
